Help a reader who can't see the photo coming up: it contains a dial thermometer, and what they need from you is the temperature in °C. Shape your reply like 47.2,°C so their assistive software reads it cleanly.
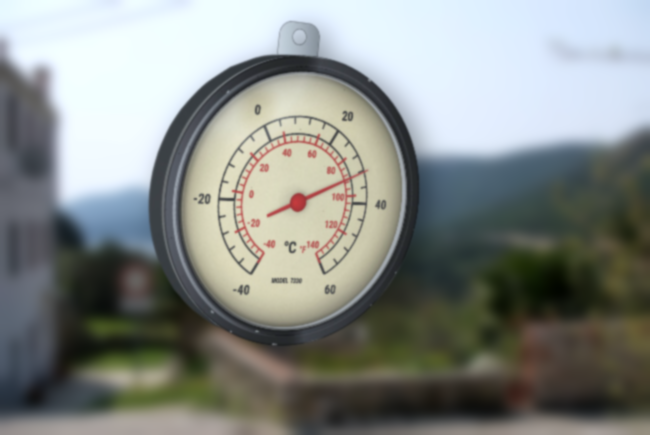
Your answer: 32,°C
